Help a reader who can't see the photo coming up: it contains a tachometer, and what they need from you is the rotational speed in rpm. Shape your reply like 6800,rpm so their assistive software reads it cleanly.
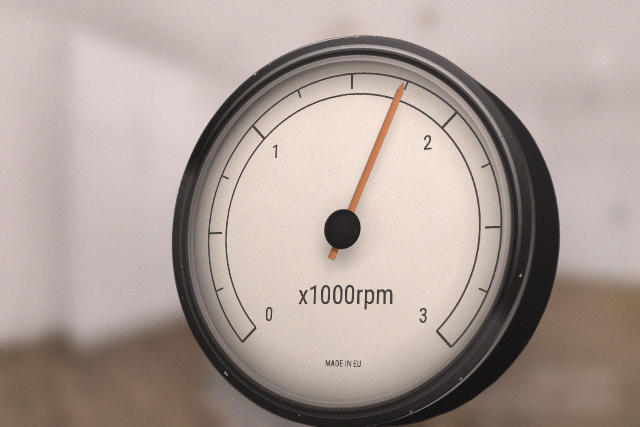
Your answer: 1750,rpm
